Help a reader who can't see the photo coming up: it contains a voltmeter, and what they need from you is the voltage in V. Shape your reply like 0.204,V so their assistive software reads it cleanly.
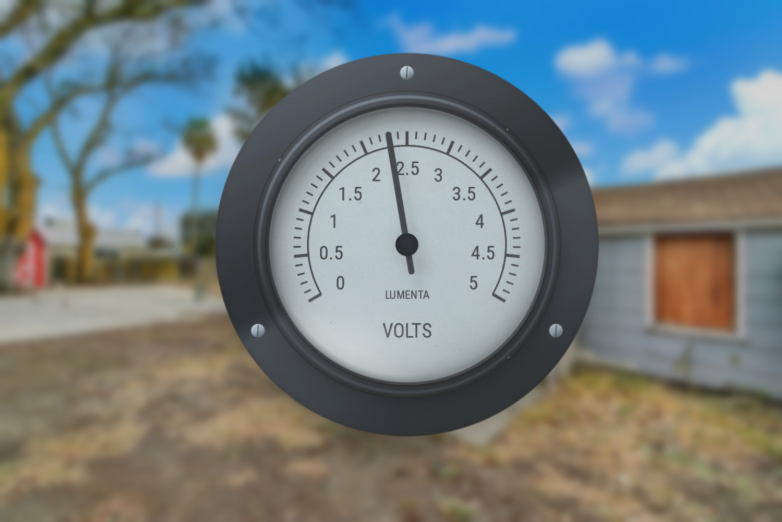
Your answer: 2.3,V
